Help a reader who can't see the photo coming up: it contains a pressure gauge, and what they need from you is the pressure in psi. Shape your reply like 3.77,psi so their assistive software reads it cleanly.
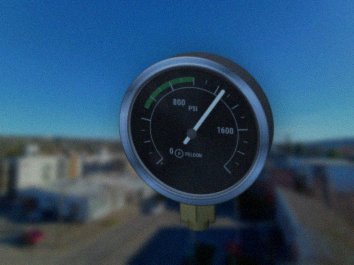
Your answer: 1250,psi
